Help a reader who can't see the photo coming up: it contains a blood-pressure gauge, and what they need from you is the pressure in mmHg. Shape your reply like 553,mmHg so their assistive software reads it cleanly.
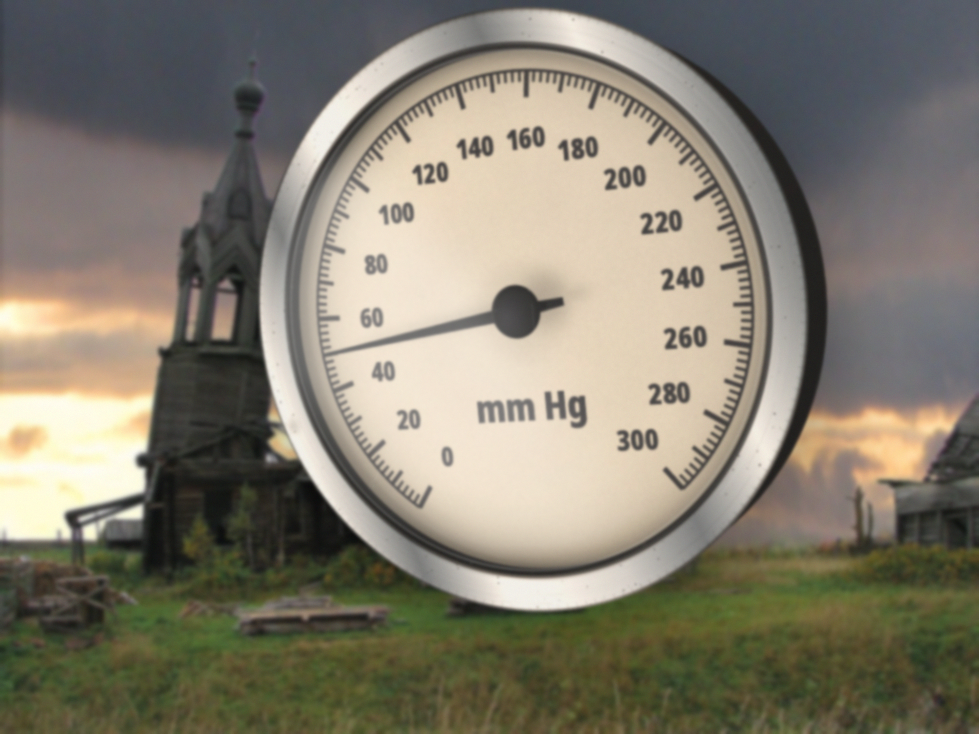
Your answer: 50,mmHg
